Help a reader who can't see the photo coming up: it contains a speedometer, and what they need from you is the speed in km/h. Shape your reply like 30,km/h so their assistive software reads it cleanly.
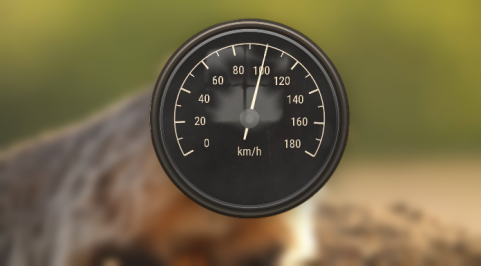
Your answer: 100,km/h
